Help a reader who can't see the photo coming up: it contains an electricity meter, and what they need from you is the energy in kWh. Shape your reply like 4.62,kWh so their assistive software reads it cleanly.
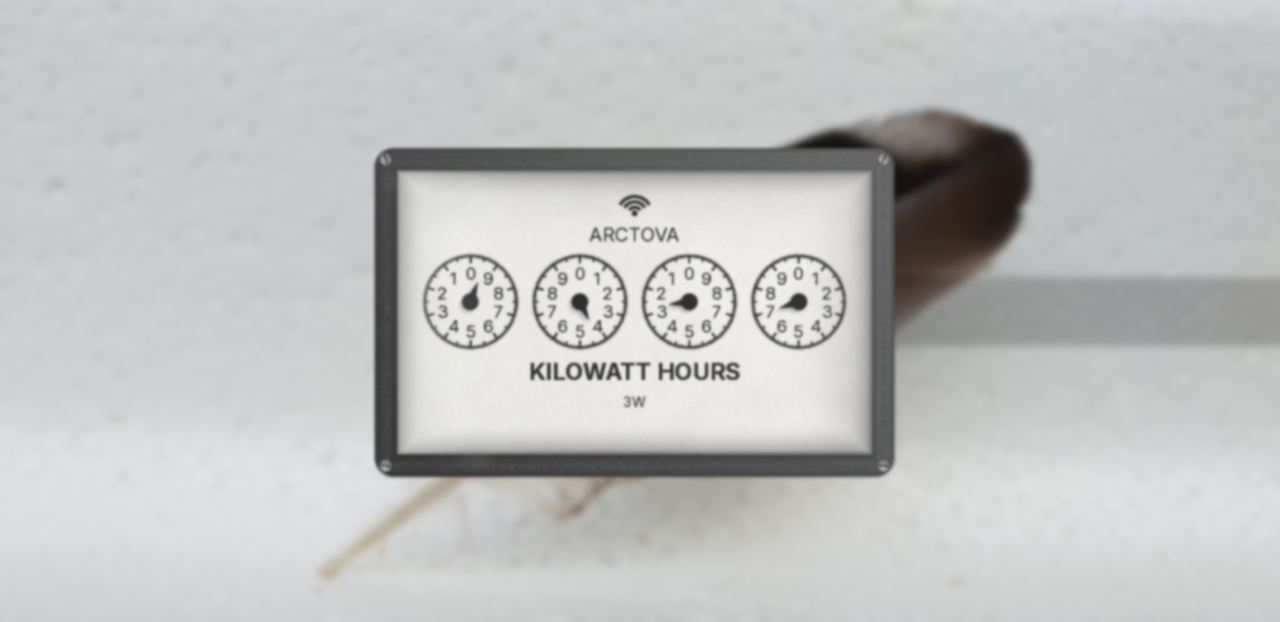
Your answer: 9427,kWh
